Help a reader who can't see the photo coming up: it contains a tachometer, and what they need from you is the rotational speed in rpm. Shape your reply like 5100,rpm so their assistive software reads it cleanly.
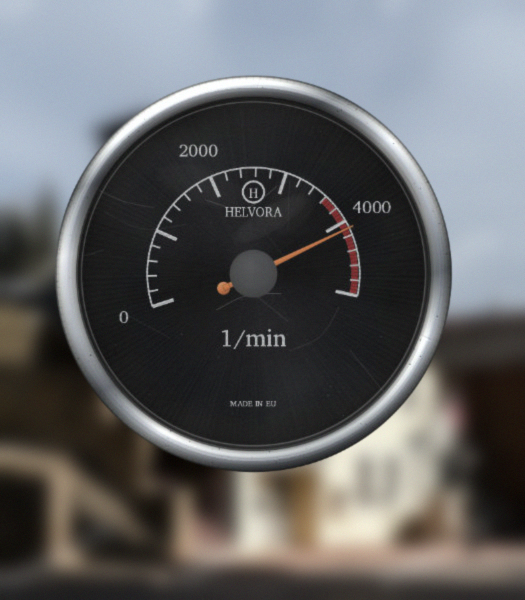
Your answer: 4100,rpm
